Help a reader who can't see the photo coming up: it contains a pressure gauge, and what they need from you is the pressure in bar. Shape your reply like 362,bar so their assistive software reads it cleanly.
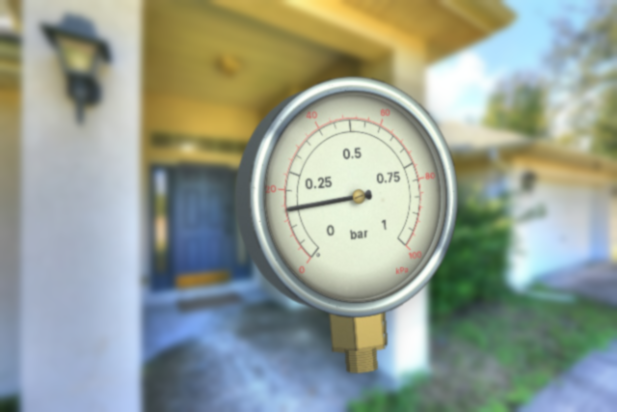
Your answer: 0.15,bar
